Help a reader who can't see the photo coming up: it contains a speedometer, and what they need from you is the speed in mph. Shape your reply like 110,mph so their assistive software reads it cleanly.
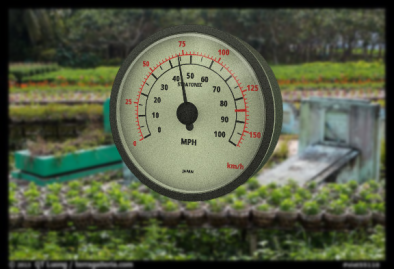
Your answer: 45,mph
